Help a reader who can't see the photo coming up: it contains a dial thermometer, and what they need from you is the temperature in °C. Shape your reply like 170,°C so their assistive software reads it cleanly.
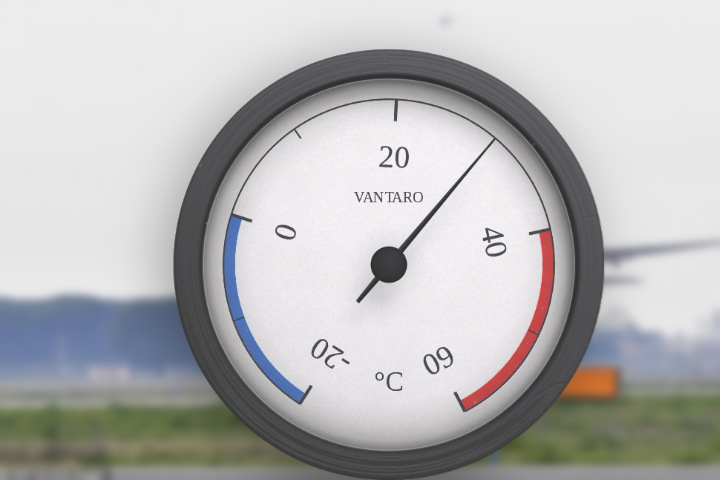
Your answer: 30,°C
